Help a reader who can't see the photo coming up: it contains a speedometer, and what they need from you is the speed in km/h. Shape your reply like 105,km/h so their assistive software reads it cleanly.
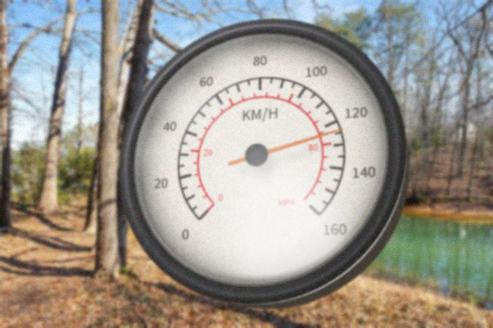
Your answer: 125,km/h
